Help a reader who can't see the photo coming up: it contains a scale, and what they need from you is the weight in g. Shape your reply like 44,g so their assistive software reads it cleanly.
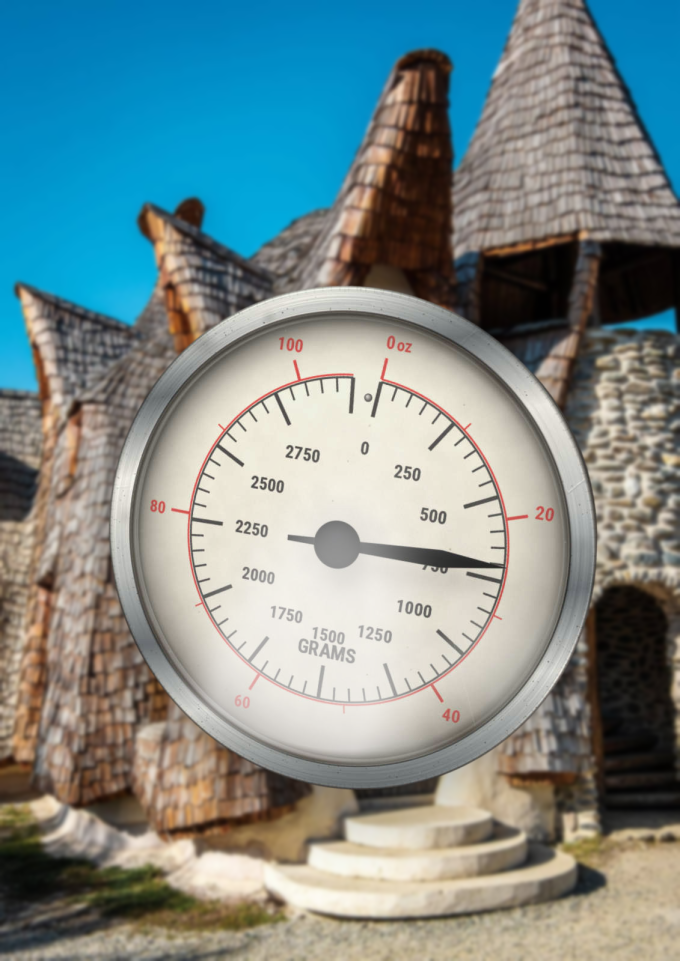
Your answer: 700,g
